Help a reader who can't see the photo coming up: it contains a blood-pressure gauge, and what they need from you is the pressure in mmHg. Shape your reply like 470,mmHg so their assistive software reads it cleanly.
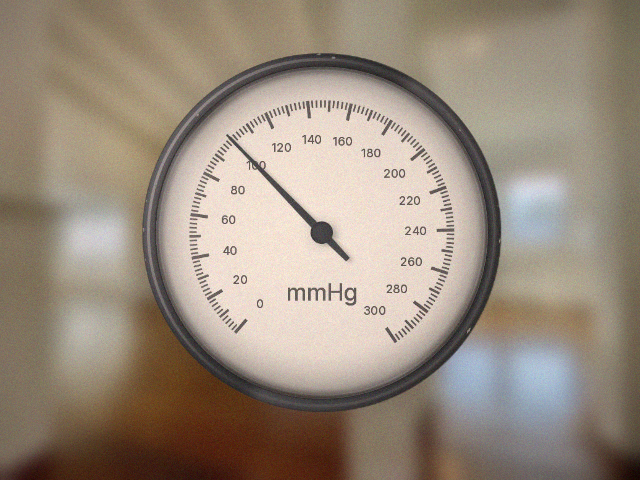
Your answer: 100,mmHg
